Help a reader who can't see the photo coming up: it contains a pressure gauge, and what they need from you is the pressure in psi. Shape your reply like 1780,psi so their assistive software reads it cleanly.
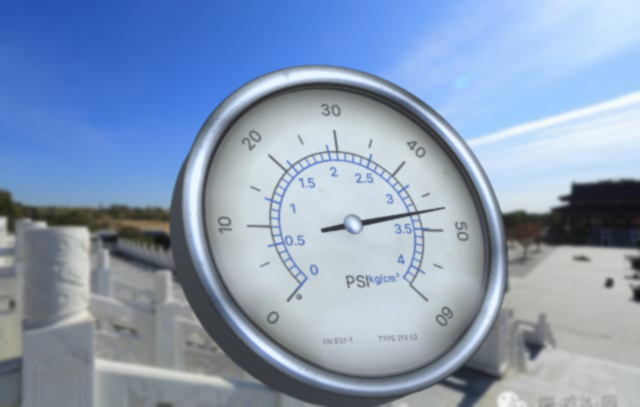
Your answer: 47.5,psi
